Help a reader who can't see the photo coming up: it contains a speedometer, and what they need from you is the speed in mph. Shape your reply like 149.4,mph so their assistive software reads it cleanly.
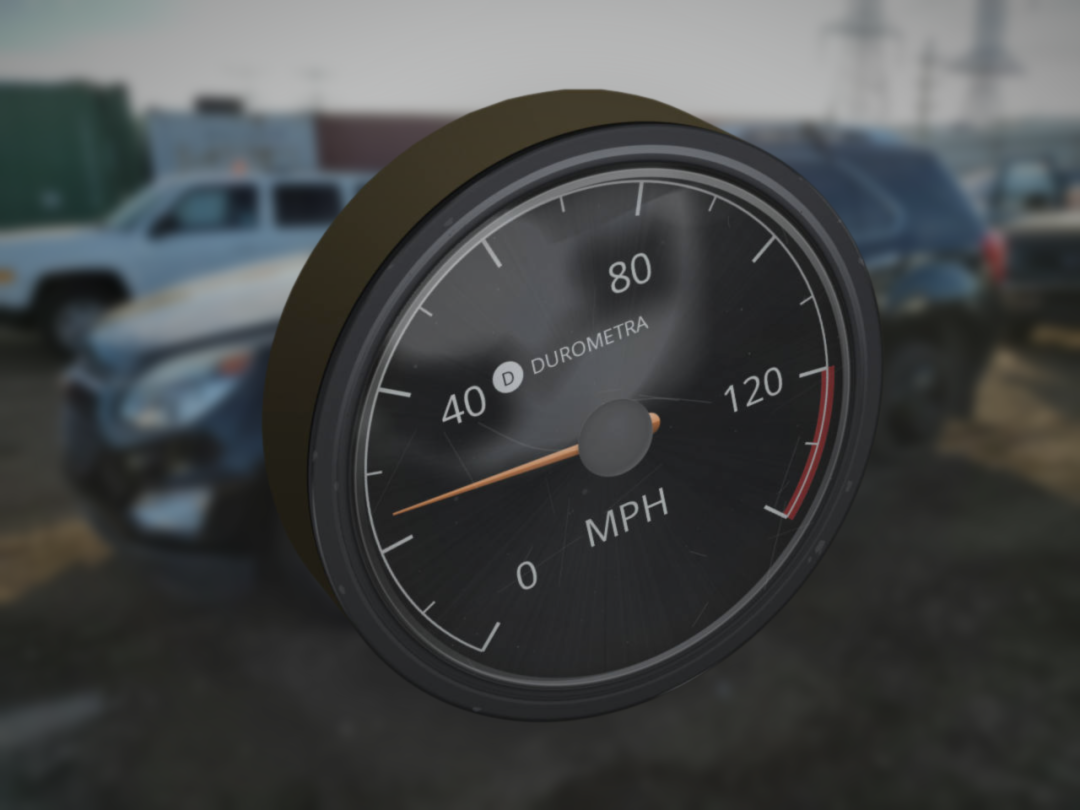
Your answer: 25,mph
